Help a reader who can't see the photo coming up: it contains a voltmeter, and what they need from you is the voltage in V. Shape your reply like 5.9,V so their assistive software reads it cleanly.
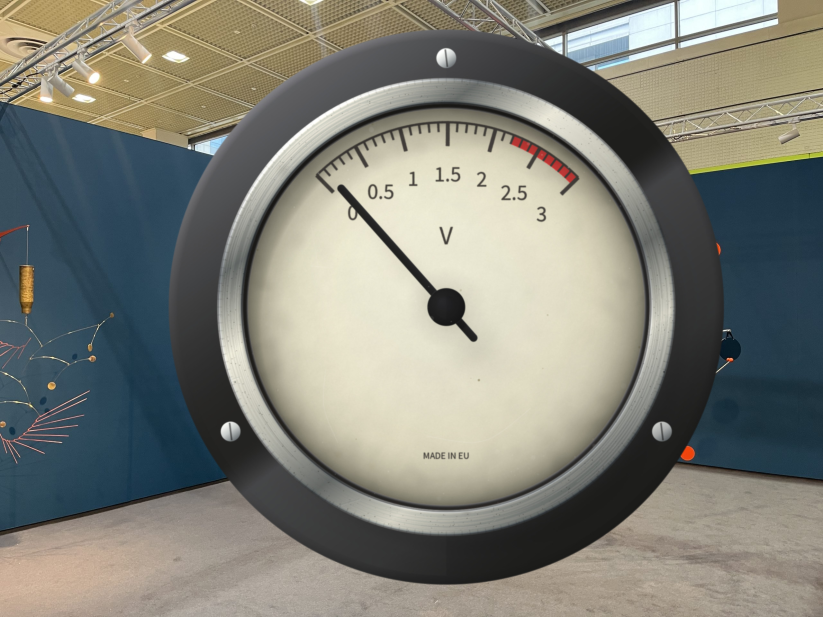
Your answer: 0.1,V
